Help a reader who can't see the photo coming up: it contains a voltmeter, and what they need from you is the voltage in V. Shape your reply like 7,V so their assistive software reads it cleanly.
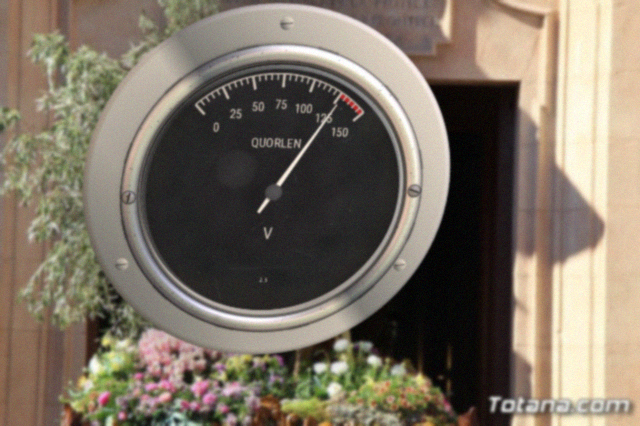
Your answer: 125,V
